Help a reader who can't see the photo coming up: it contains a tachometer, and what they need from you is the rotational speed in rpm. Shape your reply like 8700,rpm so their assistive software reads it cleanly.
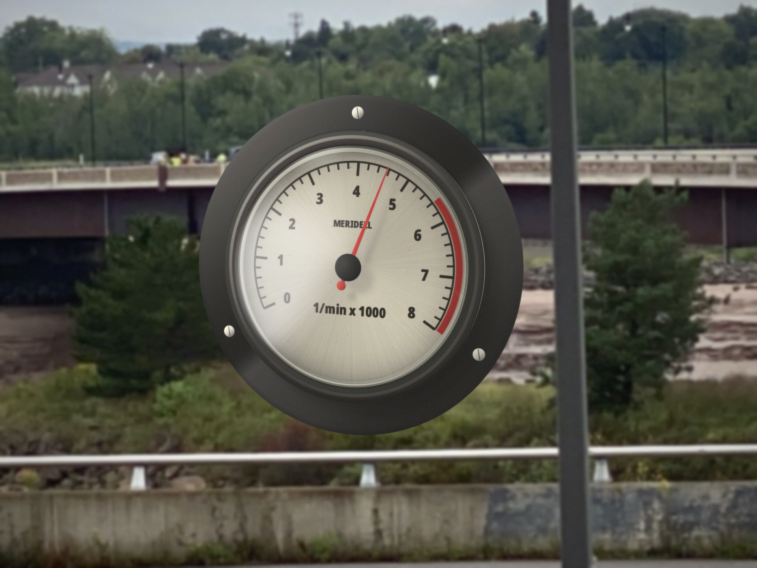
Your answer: 4600,rpm
